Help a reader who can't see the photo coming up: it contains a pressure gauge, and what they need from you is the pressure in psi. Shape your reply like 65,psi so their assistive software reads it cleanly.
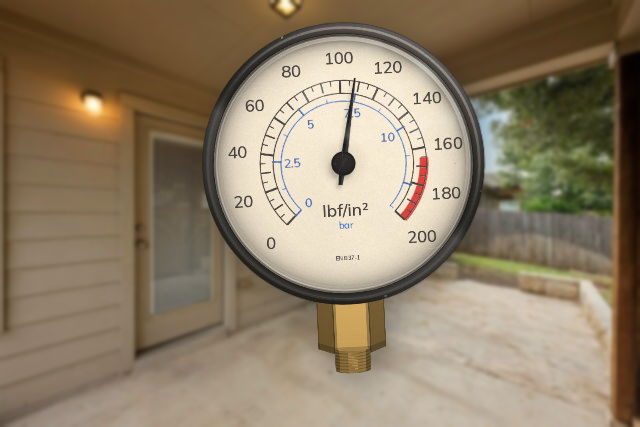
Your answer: 107.5,psi
